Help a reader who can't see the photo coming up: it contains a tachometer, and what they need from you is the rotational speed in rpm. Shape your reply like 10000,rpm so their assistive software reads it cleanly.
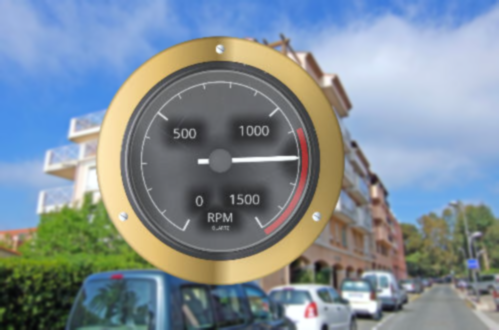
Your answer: 1200,rpm
